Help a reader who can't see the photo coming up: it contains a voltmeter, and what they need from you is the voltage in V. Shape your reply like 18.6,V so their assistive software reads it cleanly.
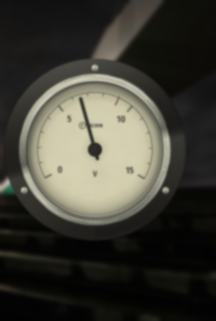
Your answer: 6.5,V
